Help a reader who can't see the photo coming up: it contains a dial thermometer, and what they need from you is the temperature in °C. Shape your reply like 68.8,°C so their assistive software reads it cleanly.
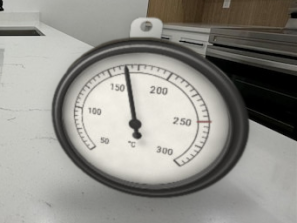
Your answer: 165,°C
